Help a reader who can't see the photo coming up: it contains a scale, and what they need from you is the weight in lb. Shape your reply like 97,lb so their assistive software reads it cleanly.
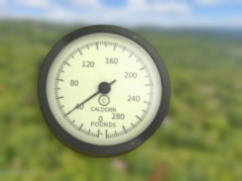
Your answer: 40,lb
